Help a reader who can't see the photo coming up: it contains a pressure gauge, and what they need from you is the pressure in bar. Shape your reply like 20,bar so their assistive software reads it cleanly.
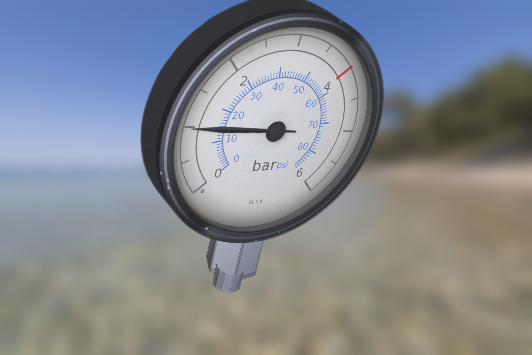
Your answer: 1,bar
